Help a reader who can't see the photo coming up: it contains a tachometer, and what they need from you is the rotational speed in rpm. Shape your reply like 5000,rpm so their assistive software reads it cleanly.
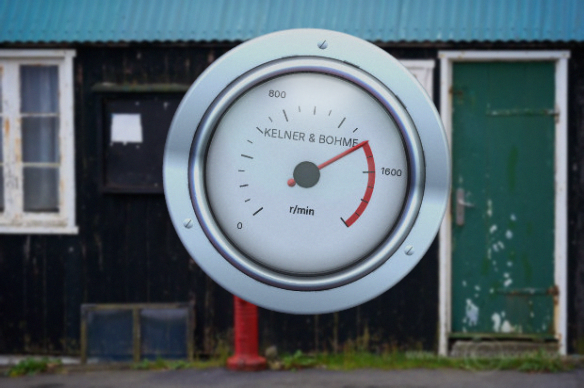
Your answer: 1400,rpm
